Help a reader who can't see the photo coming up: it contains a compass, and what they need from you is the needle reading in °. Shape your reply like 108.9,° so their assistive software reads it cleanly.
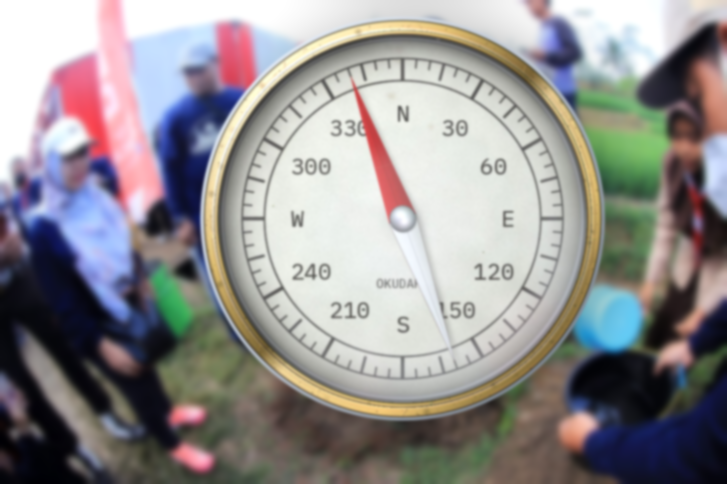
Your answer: 340,°
